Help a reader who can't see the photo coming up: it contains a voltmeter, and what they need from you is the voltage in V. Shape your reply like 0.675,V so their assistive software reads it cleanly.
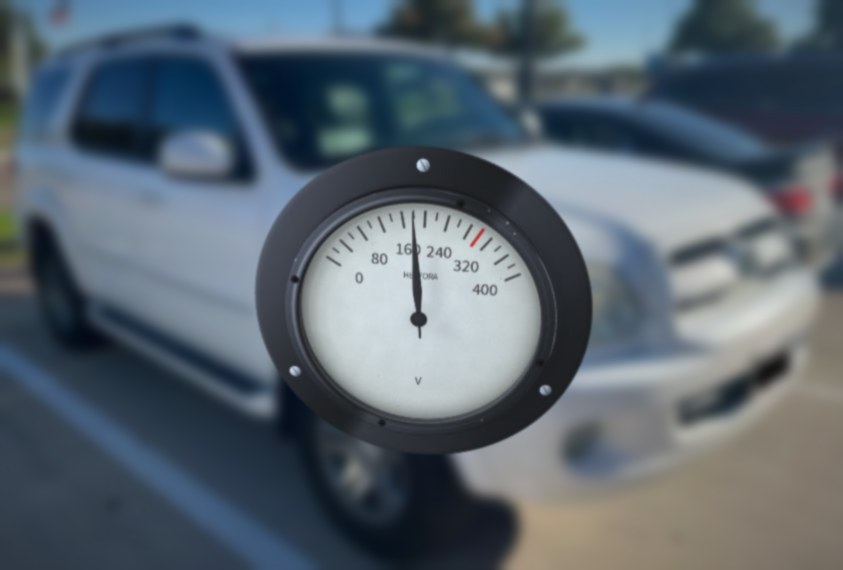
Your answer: 180,V
